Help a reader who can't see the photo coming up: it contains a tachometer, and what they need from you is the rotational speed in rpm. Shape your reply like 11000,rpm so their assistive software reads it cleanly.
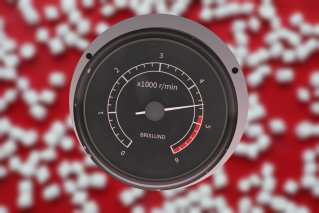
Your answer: 4500,rpm
